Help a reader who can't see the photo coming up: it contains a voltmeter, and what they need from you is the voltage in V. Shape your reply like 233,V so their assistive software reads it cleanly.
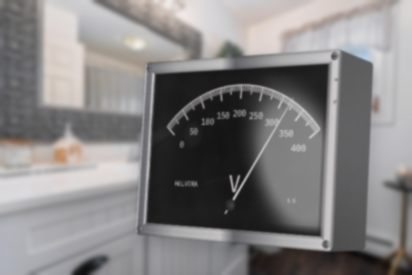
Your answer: 325,V
